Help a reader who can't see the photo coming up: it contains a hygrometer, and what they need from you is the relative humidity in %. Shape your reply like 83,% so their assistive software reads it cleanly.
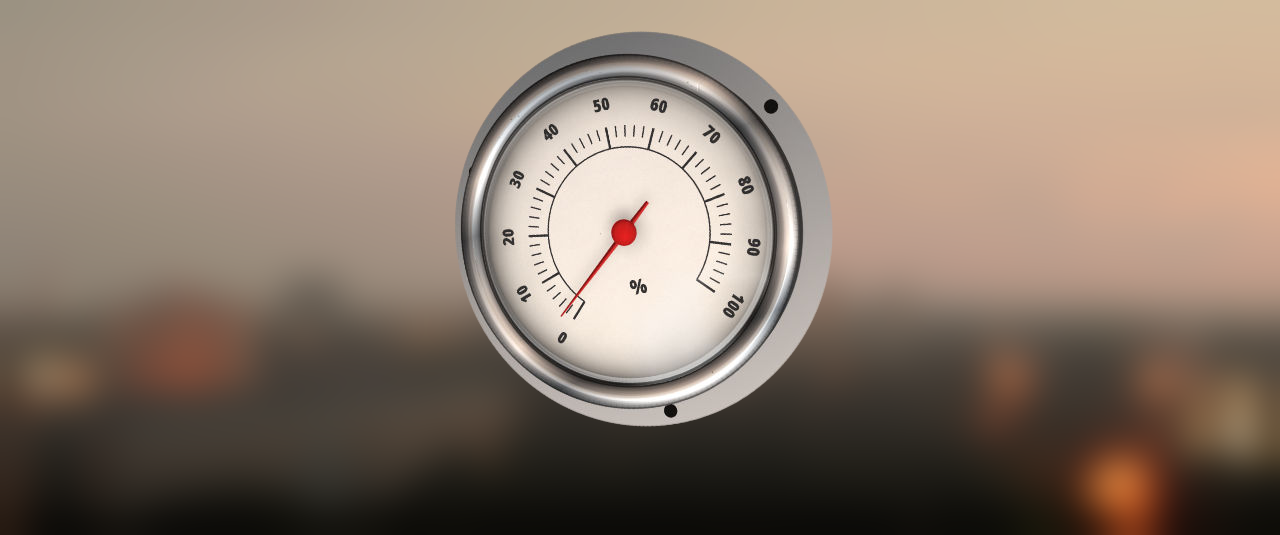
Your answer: 2,%
